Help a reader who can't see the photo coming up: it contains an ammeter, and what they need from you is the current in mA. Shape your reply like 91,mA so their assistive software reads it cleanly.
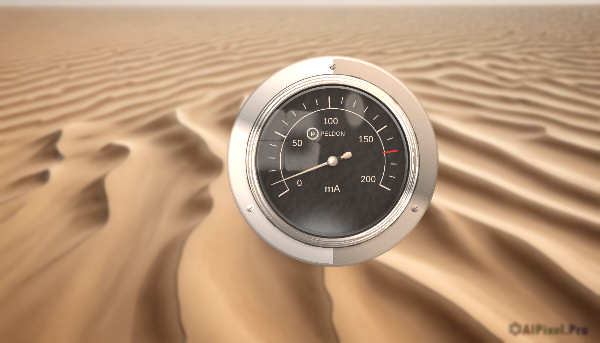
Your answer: 10,mA
